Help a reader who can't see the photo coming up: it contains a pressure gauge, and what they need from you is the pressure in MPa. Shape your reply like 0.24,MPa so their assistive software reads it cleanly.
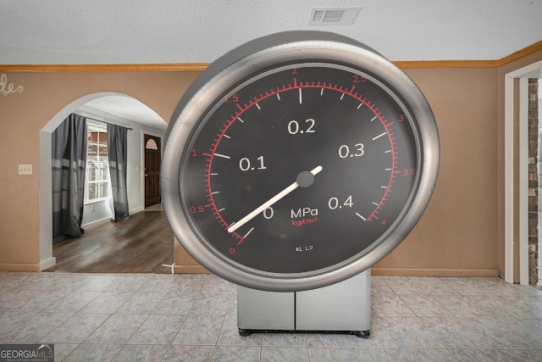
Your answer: 0.02,MPa
